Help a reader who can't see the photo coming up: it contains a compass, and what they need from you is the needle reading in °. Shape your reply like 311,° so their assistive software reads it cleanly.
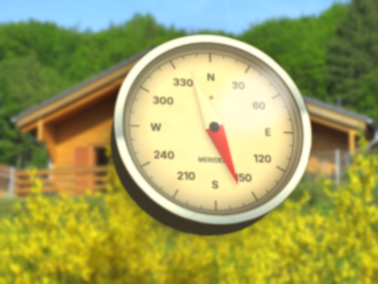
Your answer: 160,°
